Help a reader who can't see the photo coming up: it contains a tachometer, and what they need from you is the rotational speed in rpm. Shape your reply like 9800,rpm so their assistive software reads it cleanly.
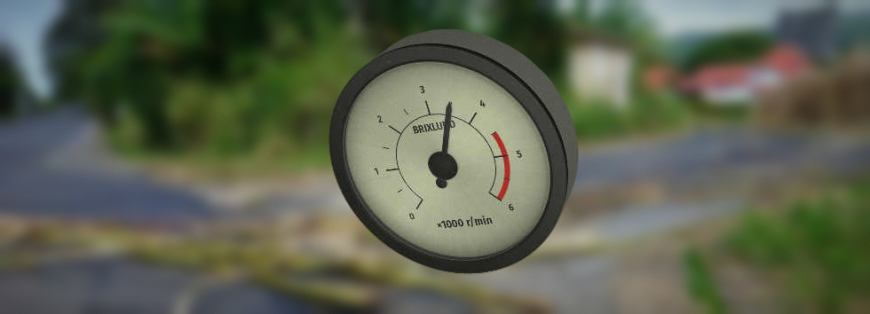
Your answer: 3500,rpm
